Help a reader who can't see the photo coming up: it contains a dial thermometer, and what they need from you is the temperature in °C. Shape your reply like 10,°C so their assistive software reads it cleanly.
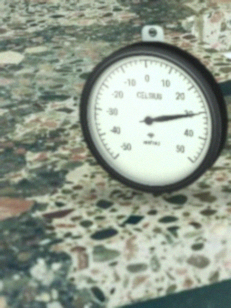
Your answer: 30,°C
